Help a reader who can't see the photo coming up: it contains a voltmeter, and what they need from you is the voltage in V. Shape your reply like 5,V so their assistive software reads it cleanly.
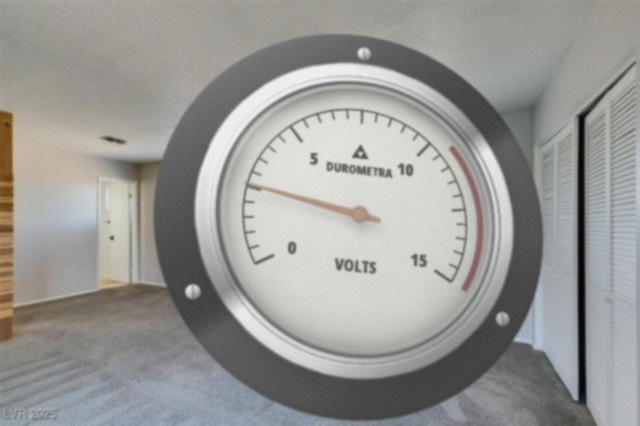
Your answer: 2.5,V
